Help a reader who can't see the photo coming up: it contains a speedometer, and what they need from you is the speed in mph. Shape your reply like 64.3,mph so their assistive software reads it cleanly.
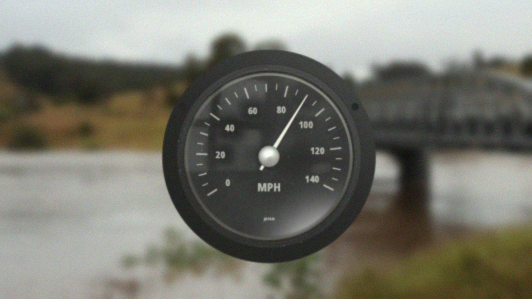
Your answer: 90,mph
